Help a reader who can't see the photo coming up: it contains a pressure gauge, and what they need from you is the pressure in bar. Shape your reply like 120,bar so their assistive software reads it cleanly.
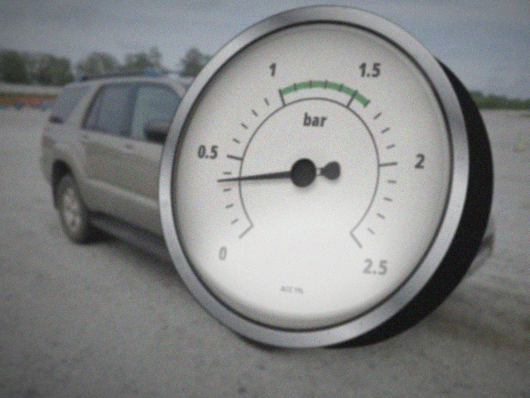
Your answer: 0.35,bar
